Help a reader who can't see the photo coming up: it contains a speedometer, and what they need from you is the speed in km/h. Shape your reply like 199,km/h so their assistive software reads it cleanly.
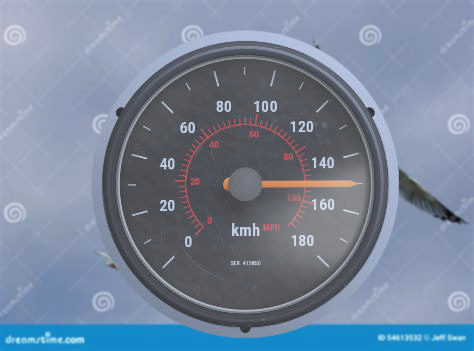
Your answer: 150,km/h
